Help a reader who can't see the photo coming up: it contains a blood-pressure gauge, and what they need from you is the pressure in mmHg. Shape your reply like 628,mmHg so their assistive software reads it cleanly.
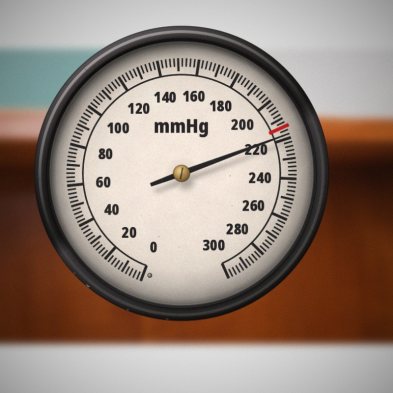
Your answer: 218,mmHg
